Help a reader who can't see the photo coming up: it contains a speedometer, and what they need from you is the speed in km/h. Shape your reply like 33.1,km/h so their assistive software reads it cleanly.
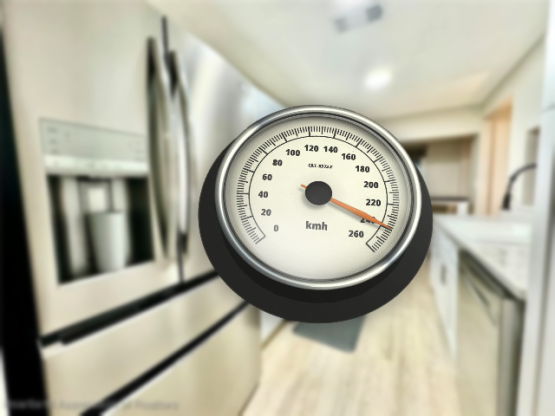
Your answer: 240,km/h
